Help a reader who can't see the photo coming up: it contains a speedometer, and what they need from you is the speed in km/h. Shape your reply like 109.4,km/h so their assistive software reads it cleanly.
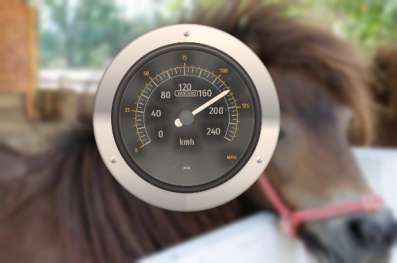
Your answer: 180,km/h
